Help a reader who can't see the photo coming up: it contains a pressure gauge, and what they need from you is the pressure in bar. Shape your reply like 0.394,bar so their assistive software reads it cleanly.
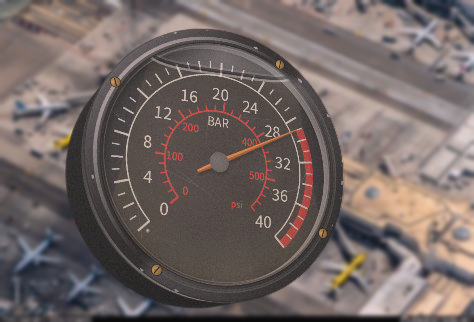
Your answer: 29,bar
